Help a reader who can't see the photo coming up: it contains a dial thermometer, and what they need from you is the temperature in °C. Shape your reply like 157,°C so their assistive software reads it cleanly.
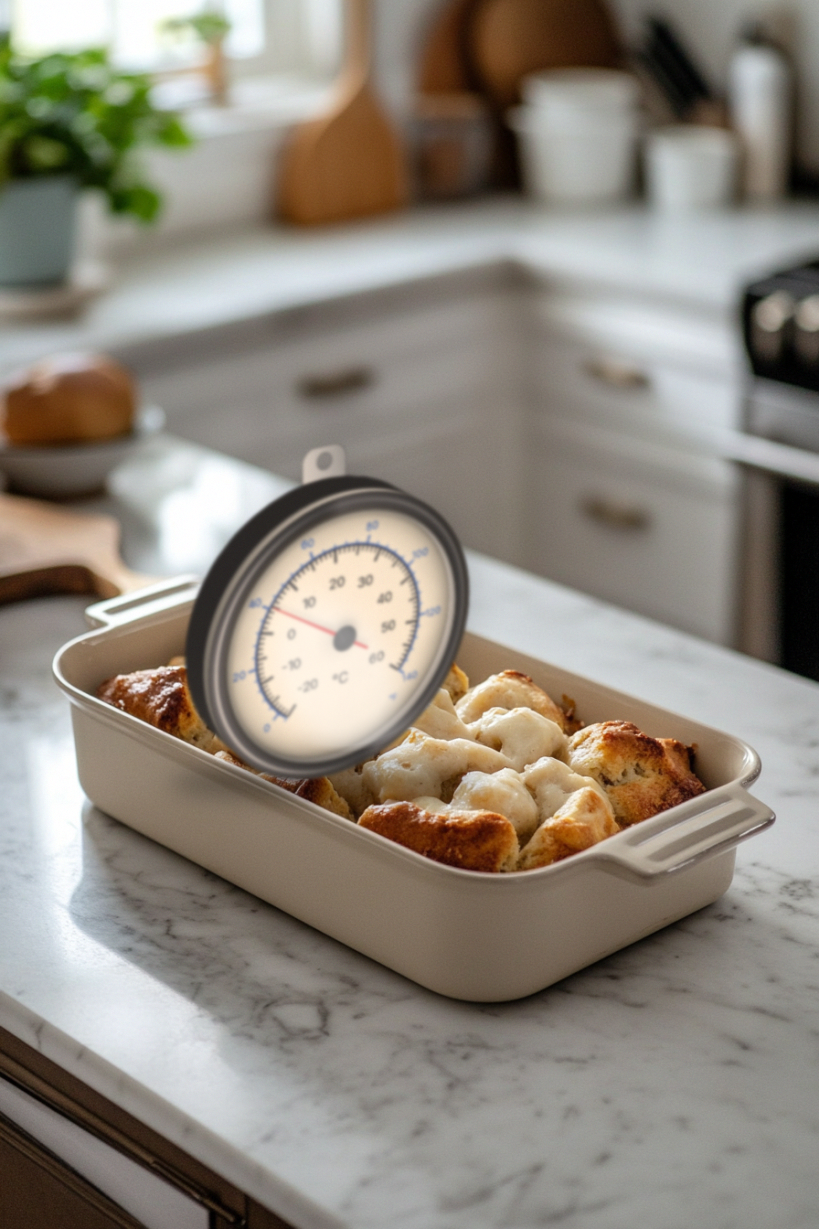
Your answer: 5,°C
